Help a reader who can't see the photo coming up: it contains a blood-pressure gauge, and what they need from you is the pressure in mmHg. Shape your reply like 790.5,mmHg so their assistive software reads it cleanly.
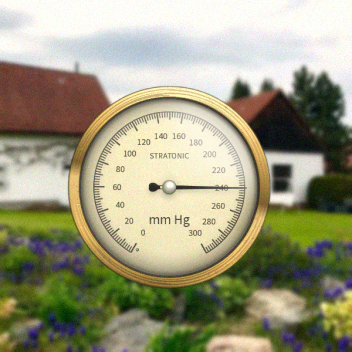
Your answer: 240,mmHg
